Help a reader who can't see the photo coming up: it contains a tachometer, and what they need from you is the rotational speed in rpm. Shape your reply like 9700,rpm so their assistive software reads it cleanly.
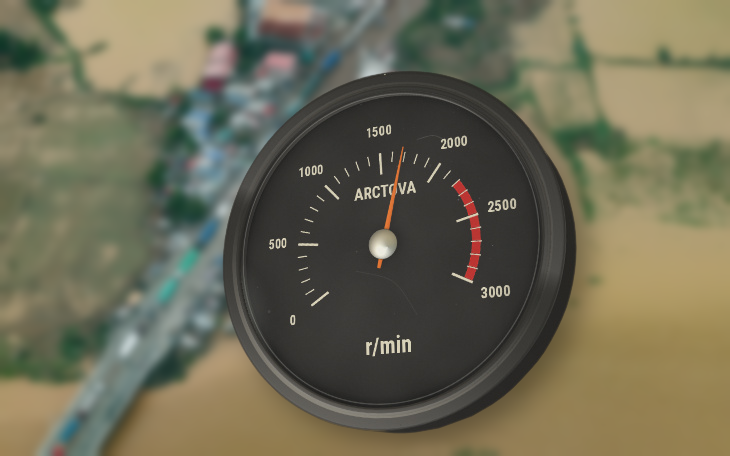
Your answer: 1700,rpm
